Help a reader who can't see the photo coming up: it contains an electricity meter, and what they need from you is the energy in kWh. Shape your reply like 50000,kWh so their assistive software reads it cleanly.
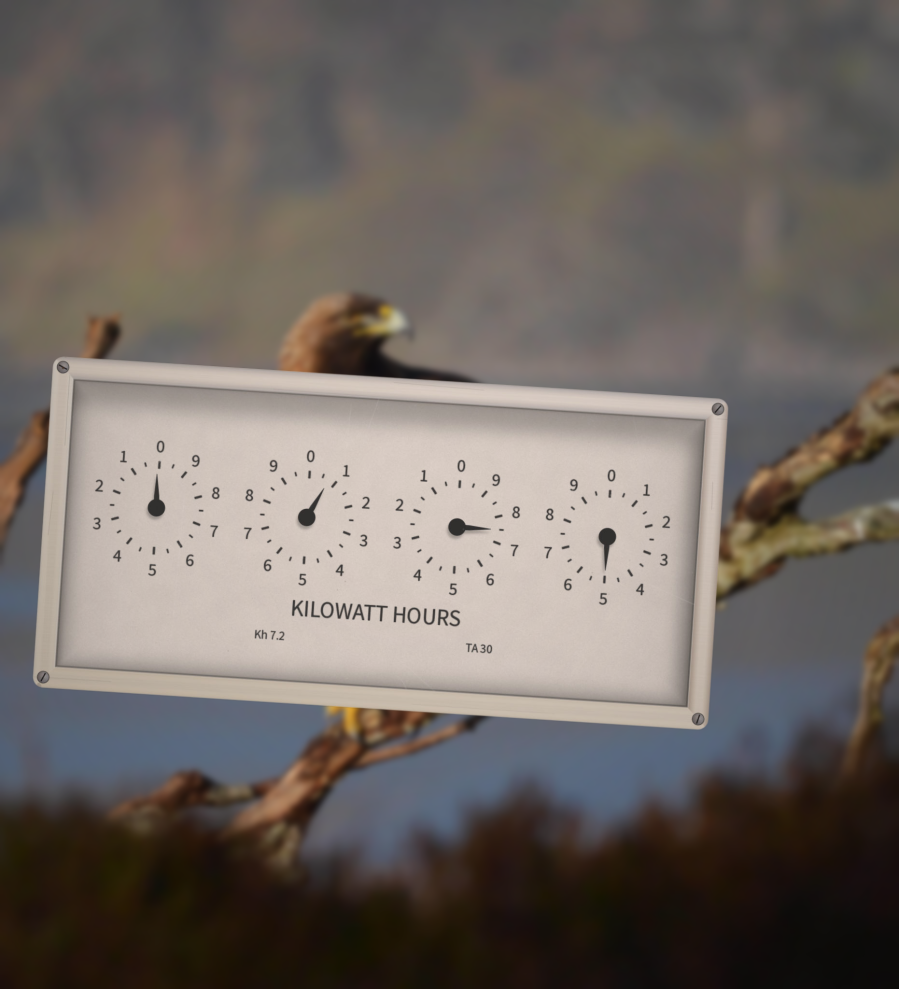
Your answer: 75,kWh
